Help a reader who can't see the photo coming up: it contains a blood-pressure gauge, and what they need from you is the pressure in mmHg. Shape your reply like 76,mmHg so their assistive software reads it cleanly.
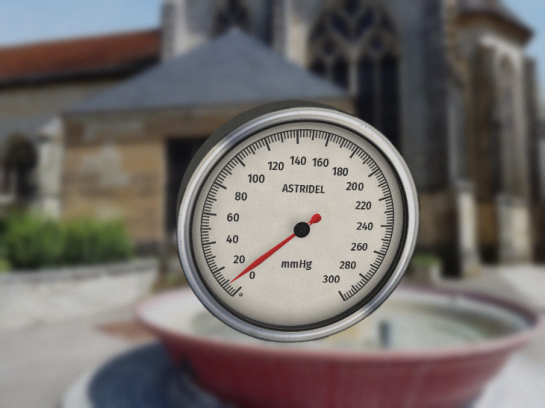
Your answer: 10,mmHg
